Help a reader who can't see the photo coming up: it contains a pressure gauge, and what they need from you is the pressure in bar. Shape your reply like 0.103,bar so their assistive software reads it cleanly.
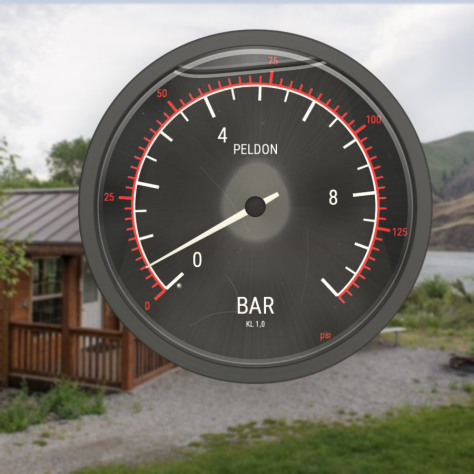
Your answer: 0.5,bar
